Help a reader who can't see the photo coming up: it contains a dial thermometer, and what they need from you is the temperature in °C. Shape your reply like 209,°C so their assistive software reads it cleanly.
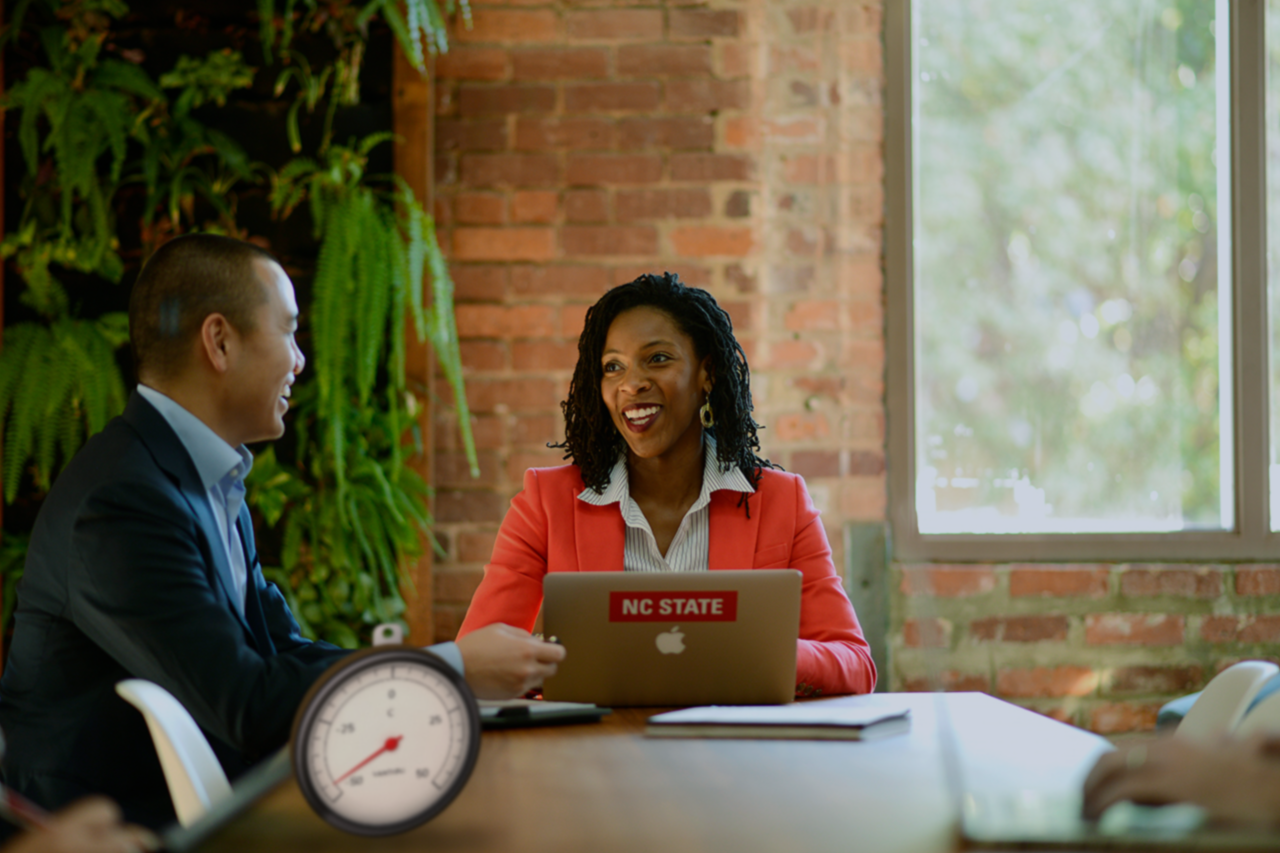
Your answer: -45,°C
